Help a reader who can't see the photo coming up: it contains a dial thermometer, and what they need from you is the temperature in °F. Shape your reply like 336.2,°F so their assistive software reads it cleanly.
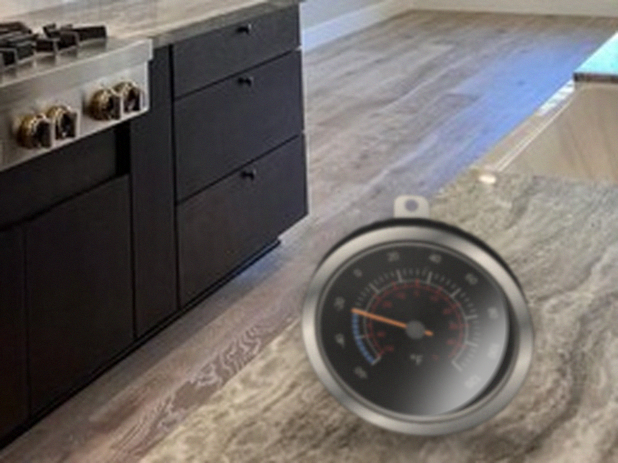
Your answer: -20,°F
